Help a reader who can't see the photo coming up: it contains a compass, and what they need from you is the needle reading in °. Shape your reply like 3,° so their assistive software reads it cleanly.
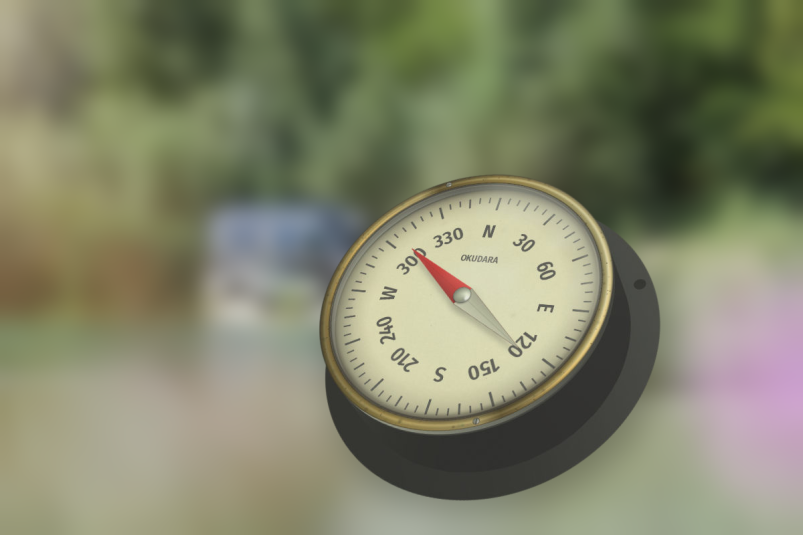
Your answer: 305,°
